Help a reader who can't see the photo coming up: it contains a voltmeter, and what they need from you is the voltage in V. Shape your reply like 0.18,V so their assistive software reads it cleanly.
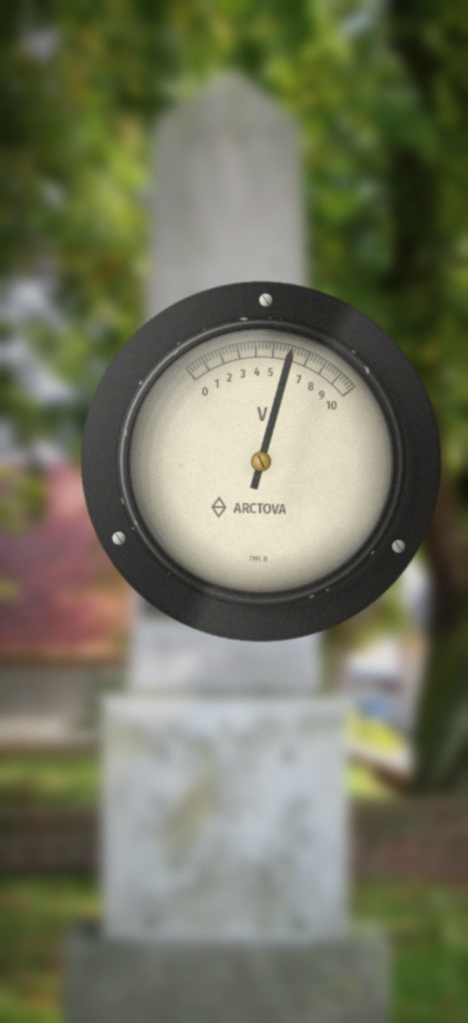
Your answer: 6,V
